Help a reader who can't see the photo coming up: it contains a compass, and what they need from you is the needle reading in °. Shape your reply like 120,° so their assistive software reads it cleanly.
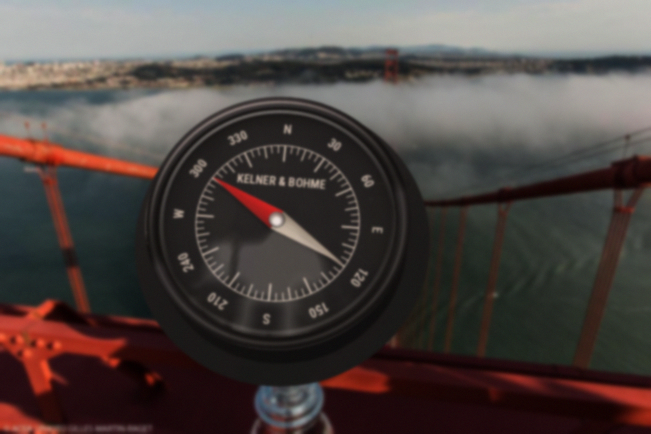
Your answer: 300,°
